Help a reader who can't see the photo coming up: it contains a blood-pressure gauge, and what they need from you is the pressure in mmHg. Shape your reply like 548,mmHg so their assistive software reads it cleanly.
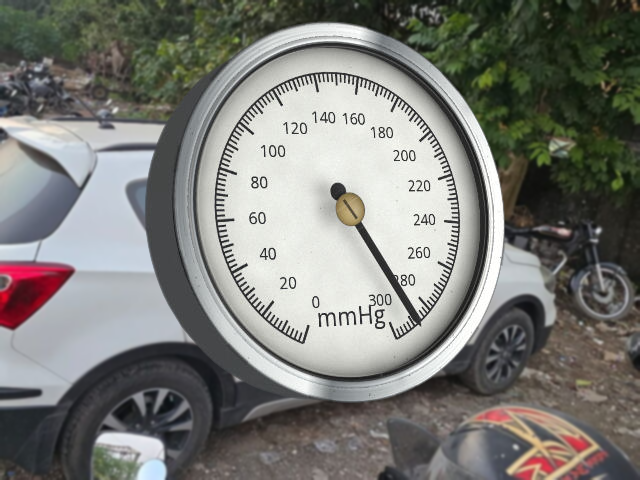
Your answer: 290,mmHg
